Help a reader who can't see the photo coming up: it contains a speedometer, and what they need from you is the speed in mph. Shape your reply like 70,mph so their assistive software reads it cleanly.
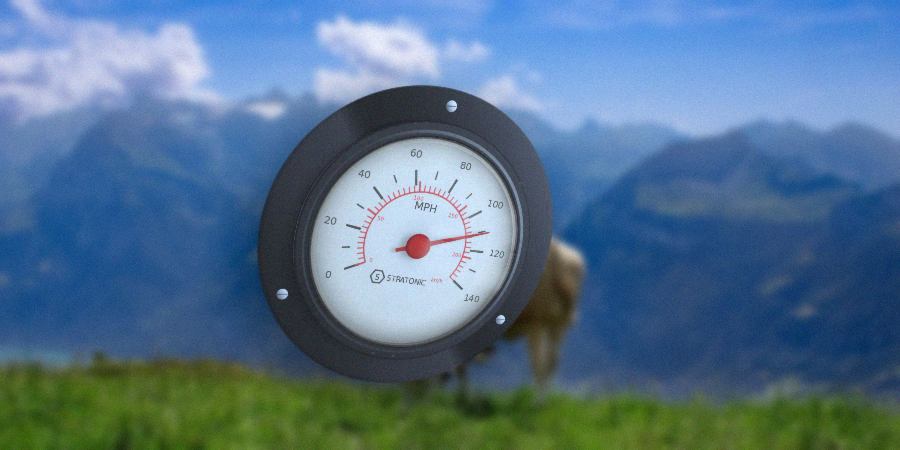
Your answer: 110,mph
